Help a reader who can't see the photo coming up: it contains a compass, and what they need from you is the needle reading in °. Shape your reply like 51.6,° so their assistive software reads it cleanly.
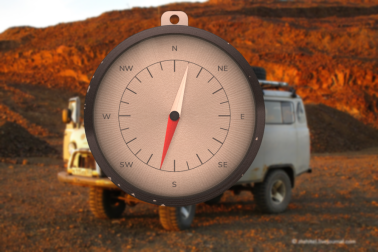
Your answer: 195,°
